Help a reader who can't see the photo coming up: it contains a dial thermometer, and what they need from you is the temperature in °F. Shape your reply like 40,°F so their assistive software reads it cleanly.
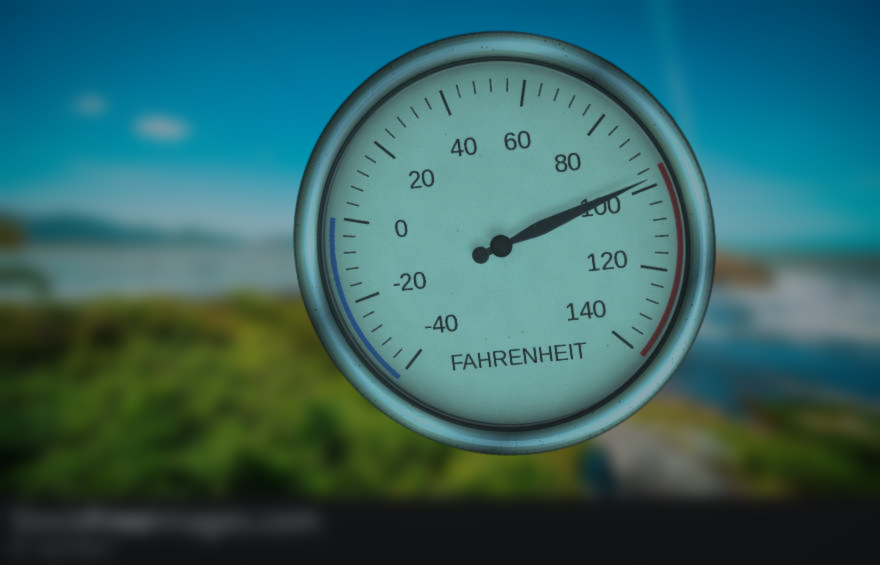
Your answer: 98,°F
